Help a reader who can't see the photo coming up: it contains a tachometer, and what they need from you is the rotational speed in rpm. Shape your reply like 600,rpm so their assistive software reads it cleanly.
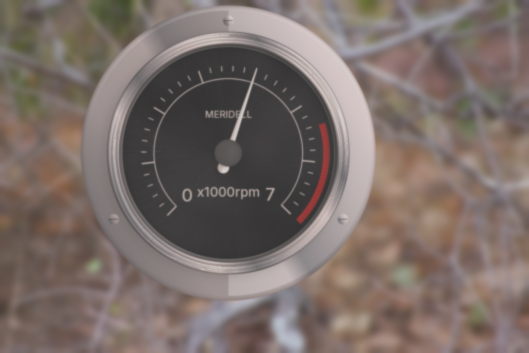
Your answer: 4000,rpm
